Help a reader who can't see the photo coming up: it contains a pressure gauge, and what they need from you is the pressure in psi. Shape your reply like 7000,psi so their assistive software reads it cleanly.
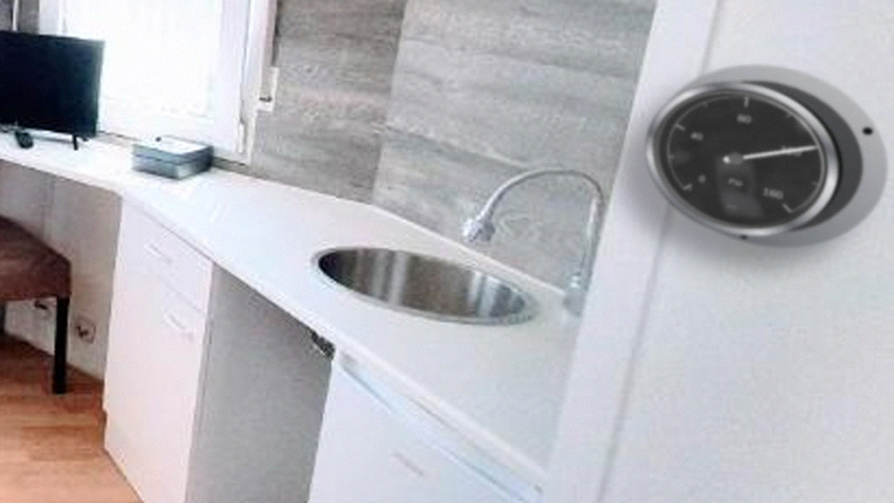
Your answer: 120,psi
